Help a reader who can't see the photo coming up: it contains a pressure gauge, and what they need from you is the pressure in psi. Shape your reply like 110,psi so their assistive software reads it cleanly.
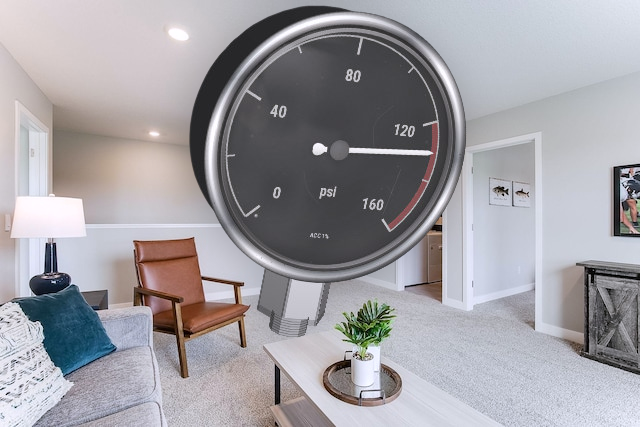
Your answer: 130,psi
